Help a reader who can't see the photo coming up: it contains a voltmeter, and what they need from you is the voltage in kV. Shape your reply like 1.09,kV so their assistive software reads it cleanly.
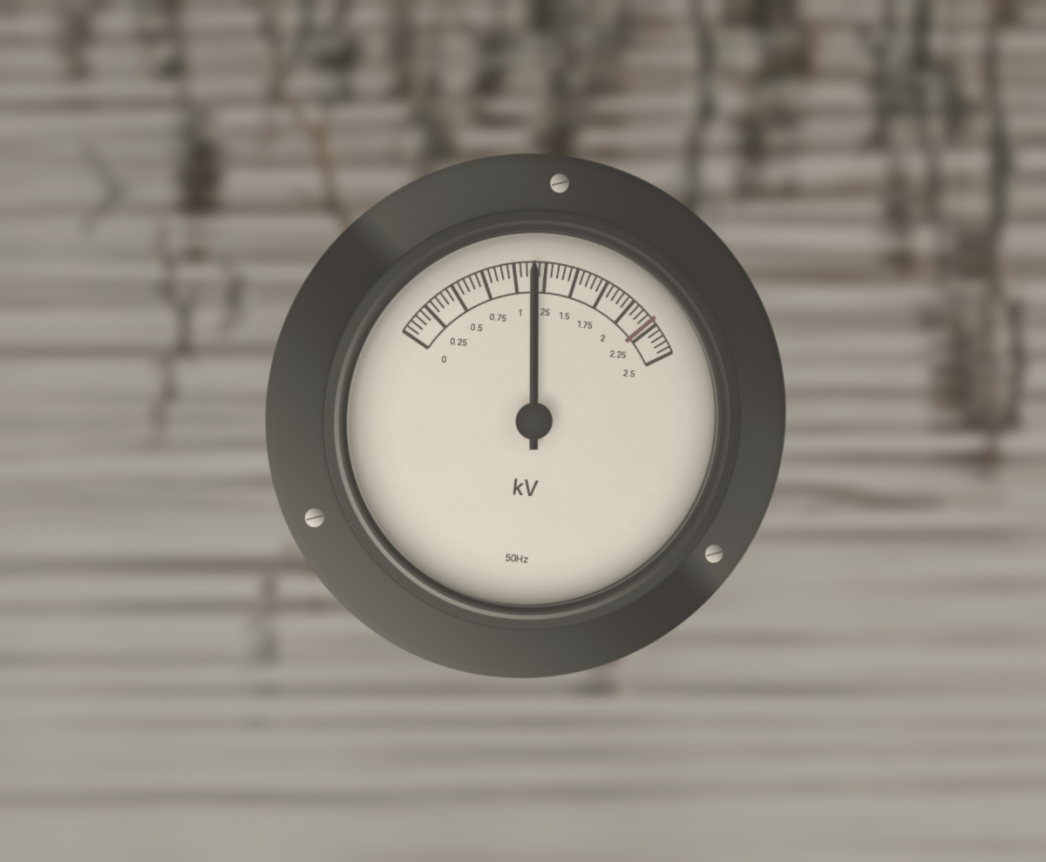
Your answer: 1.15,kV
